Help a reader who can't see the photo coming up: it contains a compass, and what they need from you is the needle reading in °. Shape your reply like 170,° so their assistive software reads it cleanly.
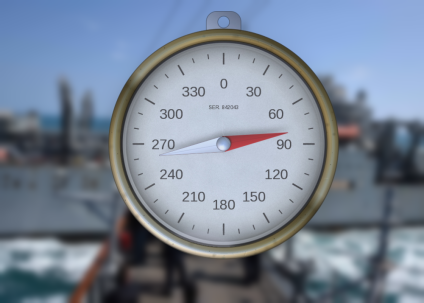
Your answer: 80,°
